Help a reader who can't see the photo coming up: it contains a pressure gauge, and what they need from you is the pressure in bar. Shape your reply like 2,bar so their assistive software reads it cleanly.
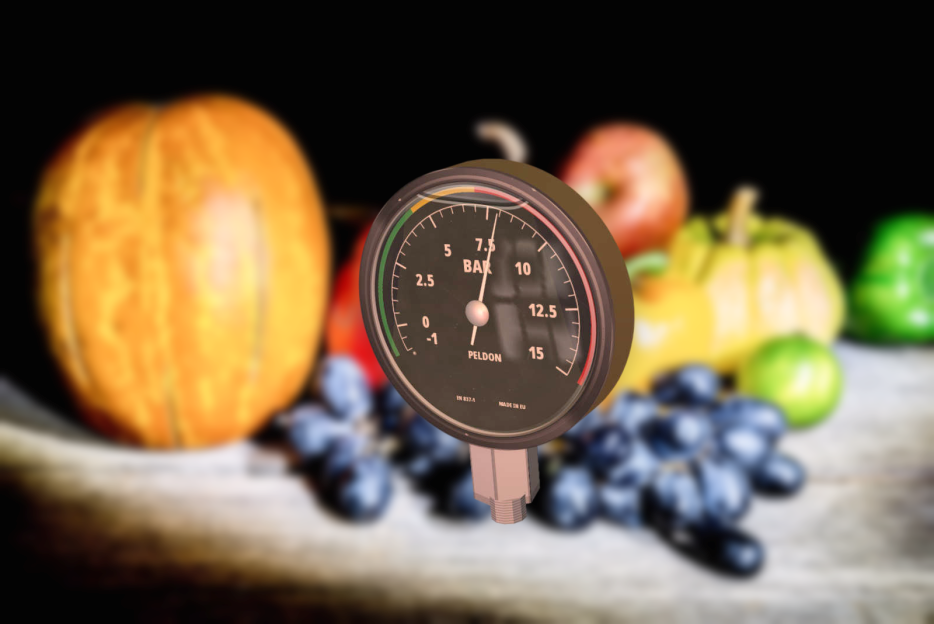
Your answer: 8,bar
